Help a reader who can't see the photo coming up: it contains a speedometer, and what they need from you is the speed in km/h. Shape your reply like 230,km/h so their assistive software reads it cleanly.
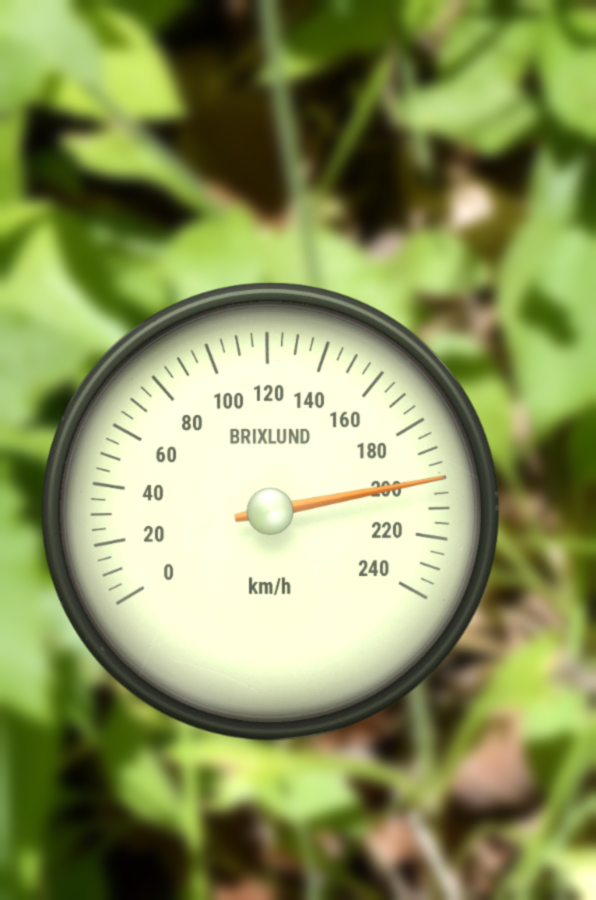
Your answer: 200,km/h
